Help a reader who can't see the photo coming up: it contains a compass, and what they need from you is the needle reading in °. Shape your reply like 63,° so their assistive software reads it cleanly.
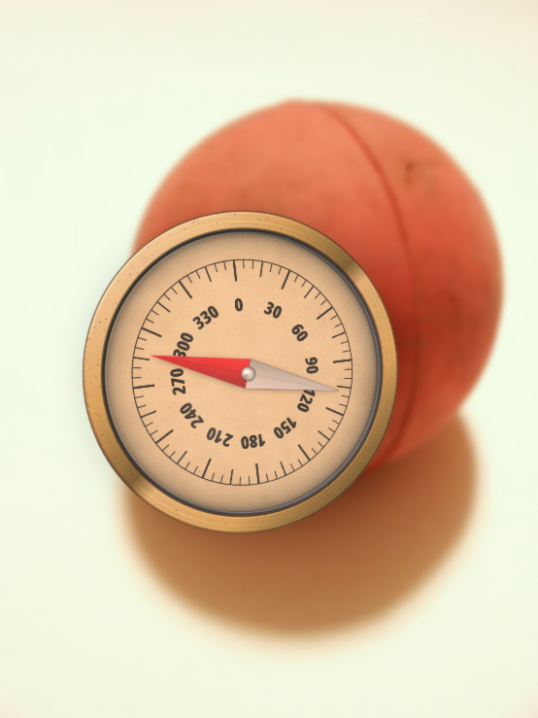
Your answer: 287.5,°
